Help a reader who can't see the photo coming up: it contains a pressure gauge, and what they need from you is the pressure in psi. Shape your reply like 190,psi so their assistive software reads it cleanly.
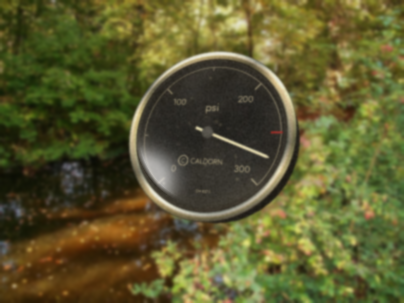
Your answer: 275,psi
